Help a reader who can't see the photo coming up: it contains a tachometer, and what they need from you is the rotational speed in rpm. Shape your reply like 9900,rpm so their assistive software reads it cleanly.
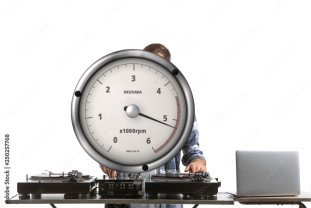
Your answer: 5200,rpm
